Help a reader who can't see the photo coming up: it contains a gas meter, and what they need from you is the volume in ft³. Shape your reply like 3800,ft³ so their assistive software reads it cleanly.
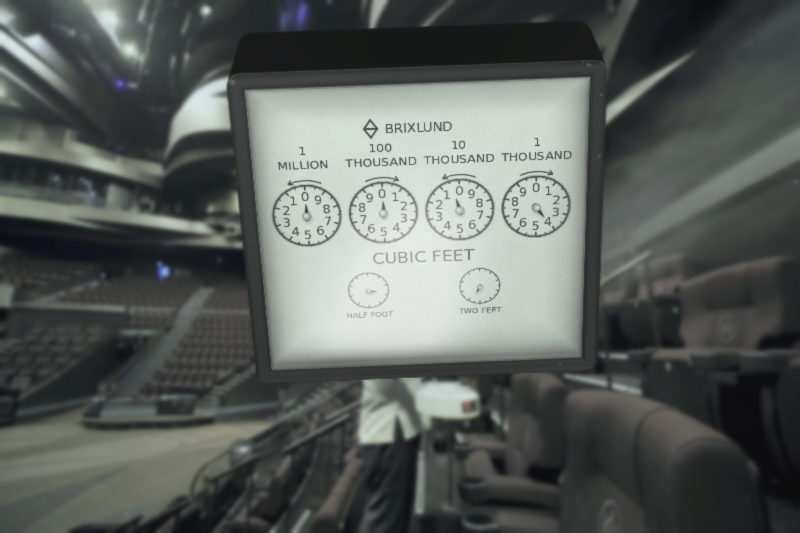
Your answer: 400,ft³
